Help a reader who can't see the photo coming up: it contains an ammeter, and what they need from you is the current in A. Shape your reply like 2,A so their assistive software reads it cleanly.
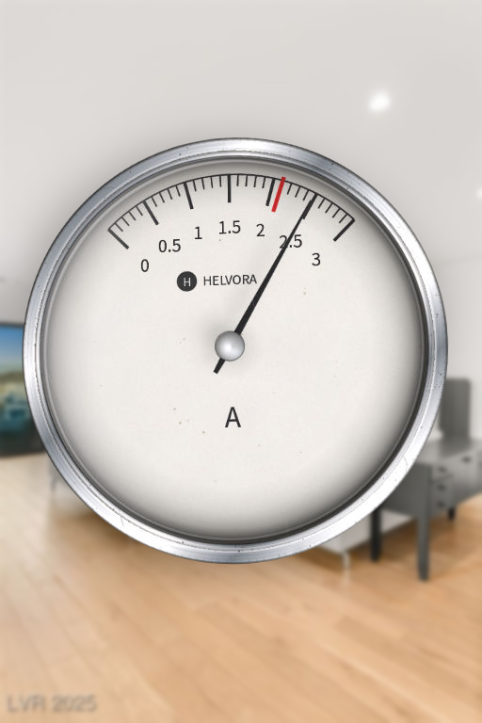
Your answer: 2.5,A
